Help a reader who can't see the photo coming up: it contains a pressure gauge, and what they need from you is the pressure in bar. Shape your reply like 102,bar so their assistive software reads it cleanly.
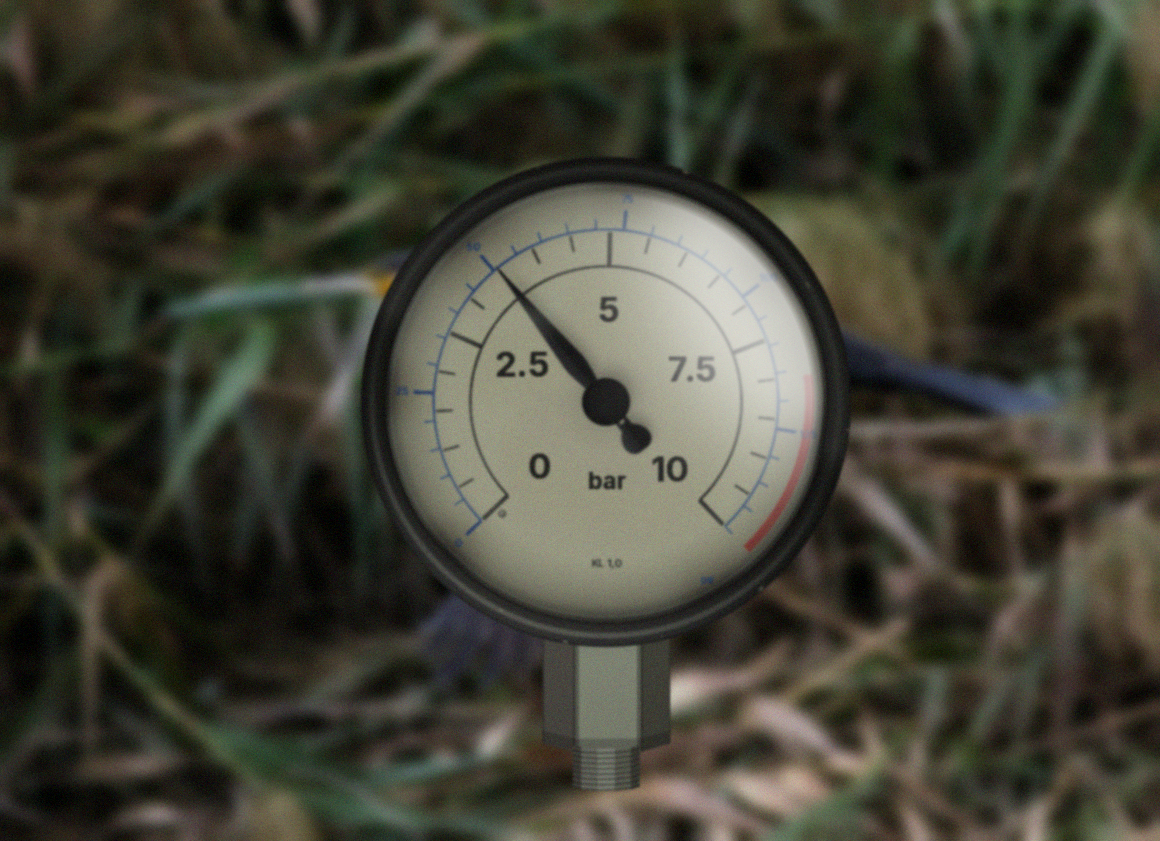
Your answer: 3.5,bar
